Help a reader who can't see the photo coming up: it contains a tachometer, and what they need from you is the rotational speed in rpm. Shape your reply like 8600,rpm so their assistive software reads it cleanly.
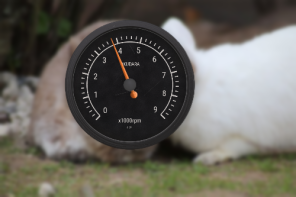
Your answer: 3800,rpm
